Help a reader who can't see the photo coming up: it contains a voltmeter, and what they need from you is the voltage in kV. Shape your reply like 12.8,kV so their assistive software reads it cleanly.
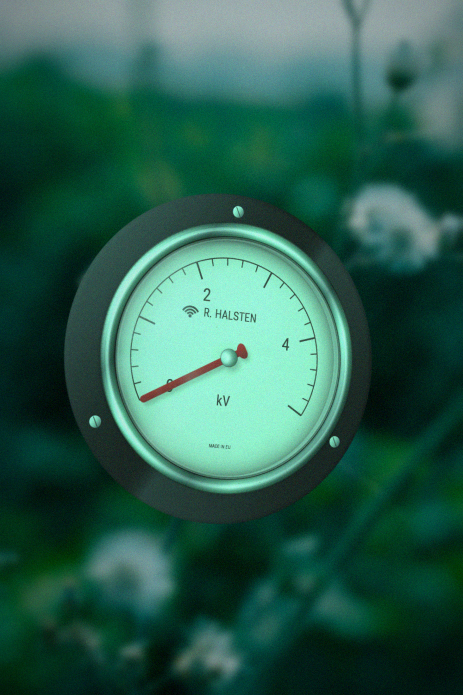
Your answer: 0,kV
